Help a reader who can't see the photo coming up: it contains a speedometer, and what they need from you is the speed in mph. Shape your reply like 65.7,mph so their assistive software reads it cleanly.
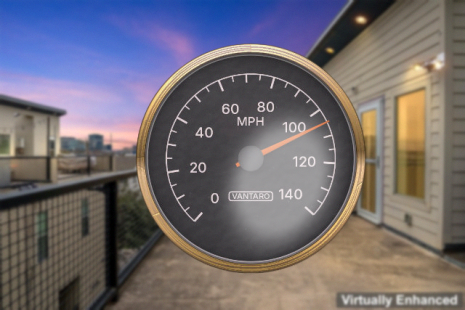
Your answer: 105,mph
